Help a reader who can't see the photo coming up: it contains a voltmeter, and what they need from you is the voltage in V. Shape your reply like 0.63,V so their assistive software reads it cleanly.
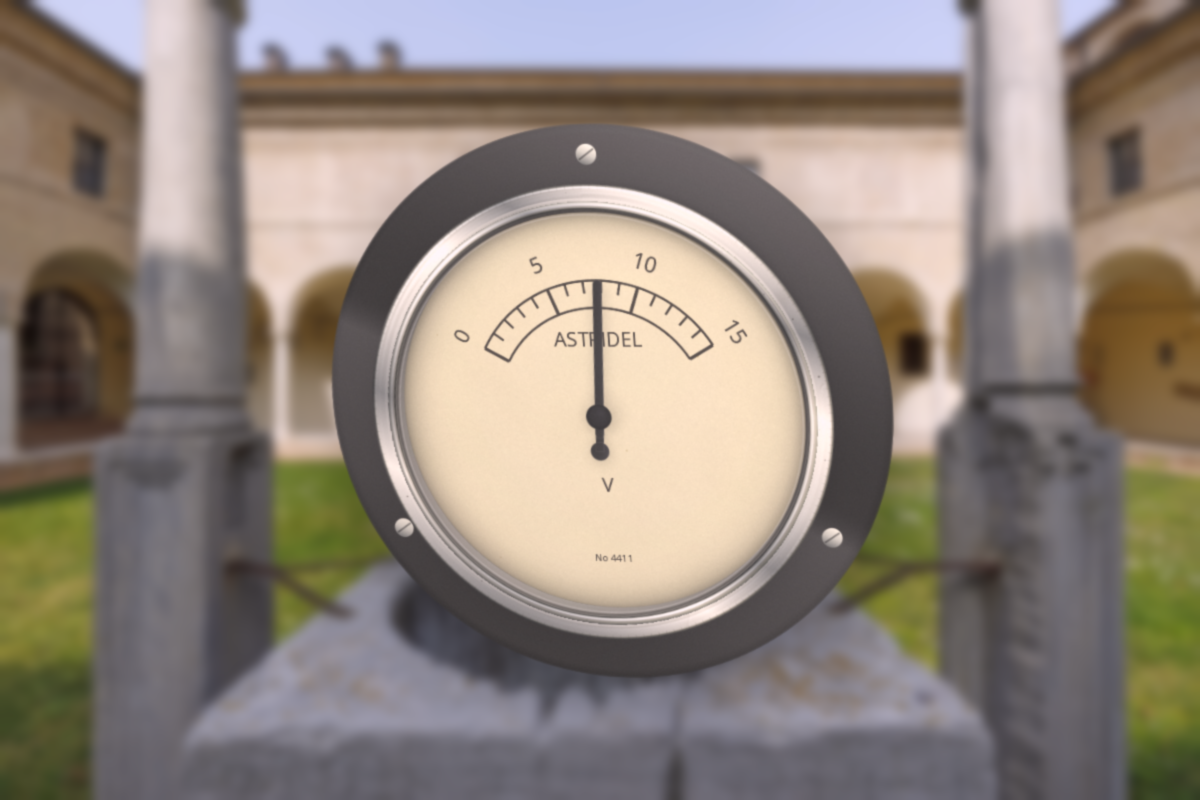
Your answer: 8,V
